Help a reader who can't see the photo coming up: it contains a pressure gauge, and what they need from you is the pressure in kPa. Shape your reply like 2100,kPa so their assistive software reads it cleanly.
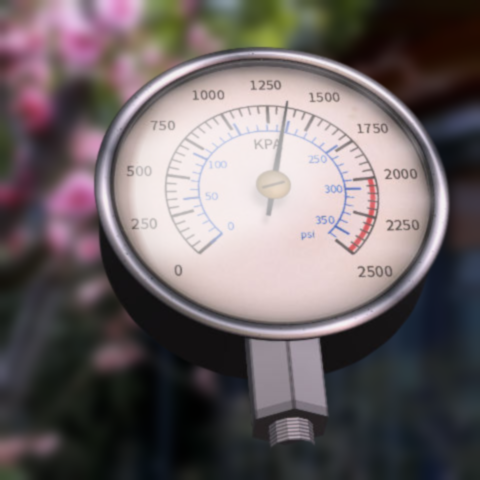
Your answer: 1350,kPa
